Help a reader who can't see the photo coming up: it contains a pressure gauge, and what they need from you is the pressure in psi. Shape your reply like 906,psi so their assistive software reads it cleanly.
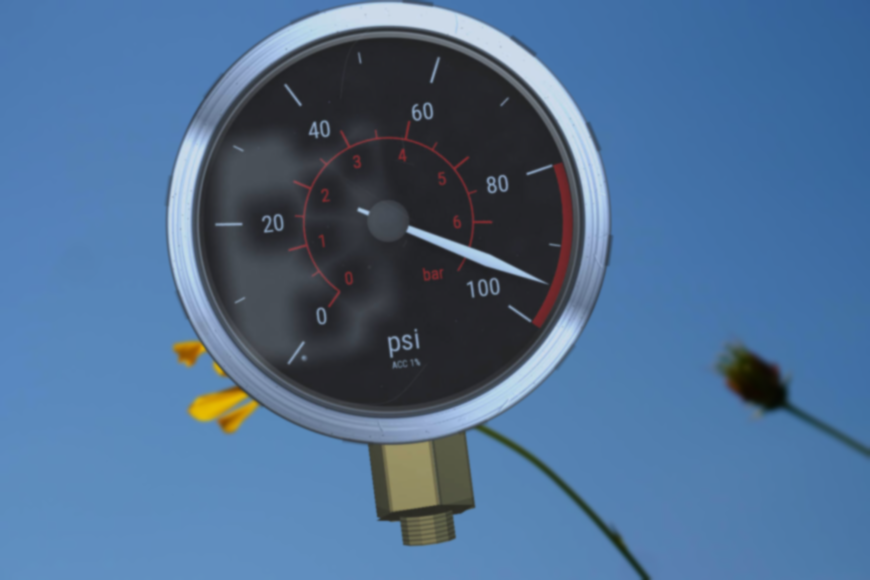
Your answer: 95,psi
